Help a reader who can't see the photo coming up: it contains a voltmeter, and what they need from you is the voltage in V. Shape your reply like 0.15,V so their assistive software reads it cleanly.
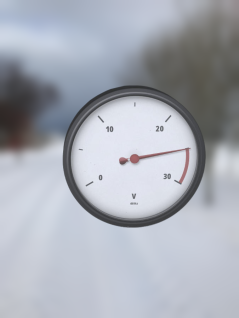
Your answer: 25,V
